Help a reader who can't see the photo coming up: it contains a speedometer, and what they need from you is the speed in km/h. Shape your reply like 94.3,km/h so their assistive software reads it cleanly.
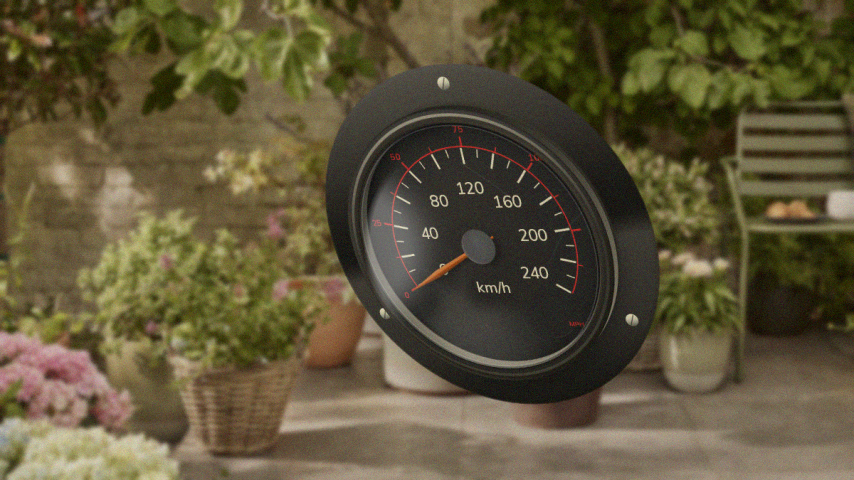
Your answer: 0,km/h
